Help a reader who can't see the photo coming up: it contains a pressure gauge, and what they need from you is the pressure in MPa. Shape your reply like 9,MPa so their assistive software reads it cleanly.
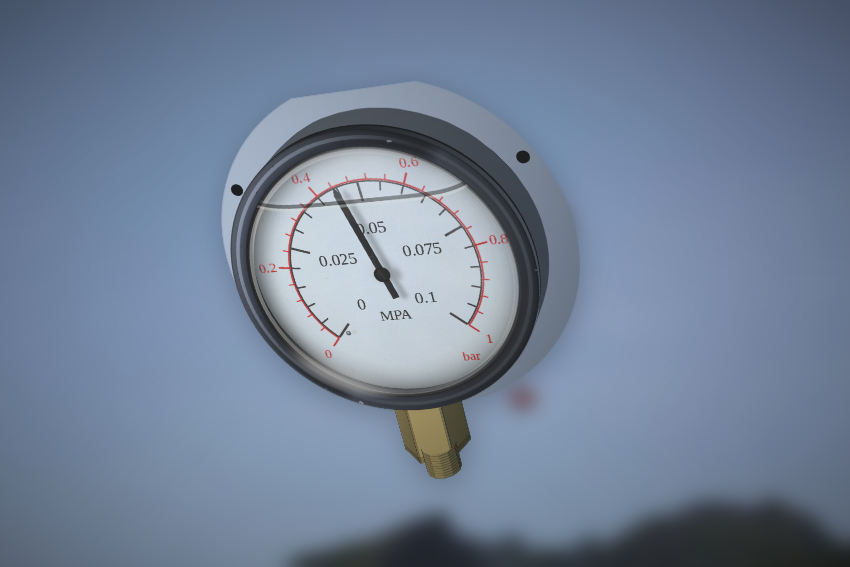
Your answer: 0.045,MPa
